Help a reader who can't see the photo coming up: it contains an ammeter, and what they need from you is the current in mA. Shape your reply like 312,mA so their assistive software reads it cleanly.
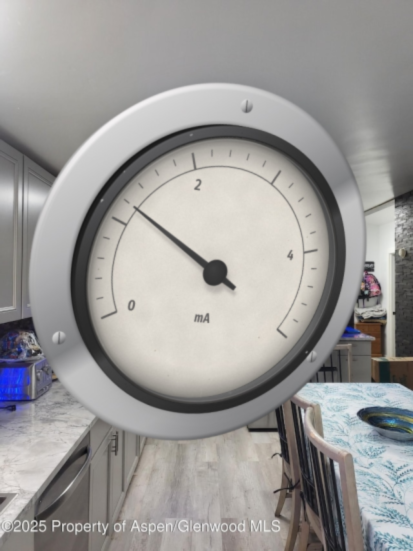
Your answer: 1.2,mA
